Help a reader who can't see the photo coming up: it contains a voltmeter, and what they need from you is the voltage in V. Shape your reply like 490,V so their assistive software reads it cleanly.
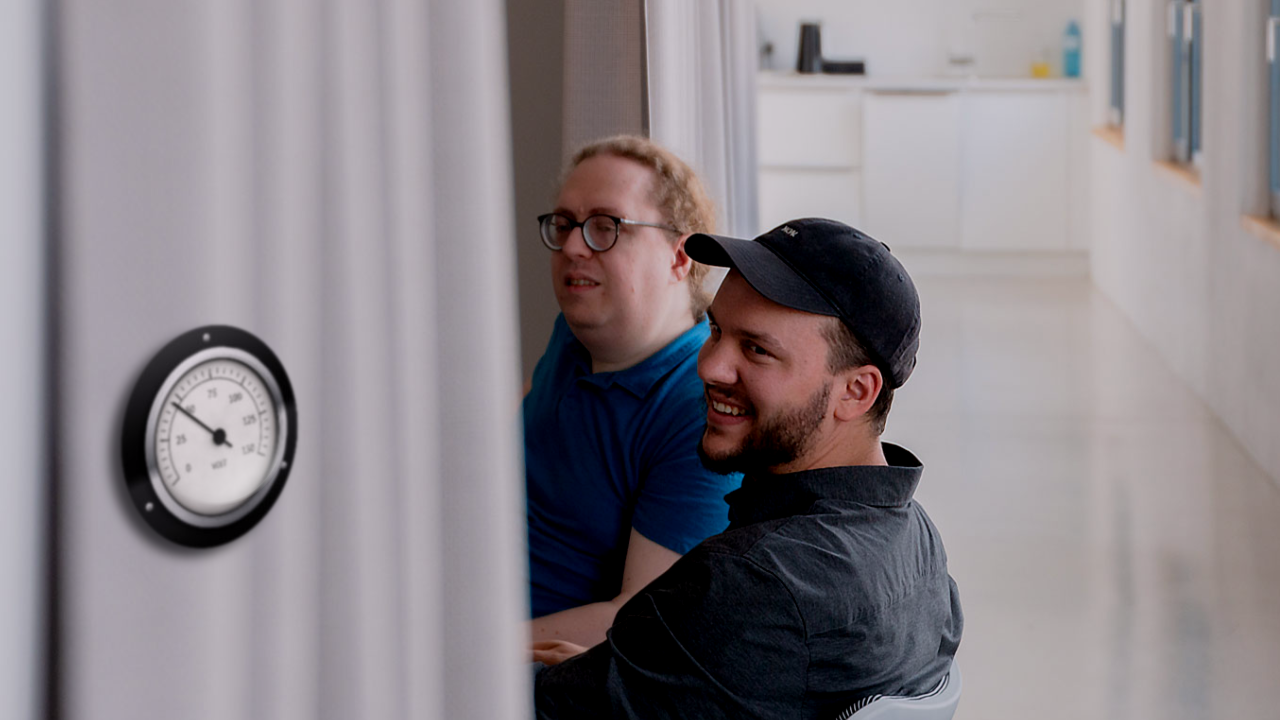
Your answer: 45,V
